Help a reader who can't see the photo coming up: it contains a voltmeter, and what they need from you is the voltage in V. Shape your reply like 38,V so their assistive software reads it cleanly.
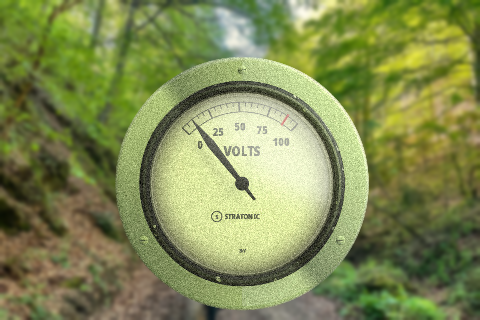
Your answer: 10,V
